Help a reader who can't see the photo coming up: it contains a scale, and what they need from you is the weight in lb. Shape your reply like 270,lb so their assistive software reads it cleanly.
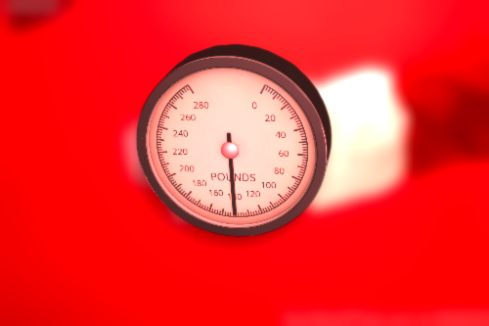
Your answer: 140,lb
